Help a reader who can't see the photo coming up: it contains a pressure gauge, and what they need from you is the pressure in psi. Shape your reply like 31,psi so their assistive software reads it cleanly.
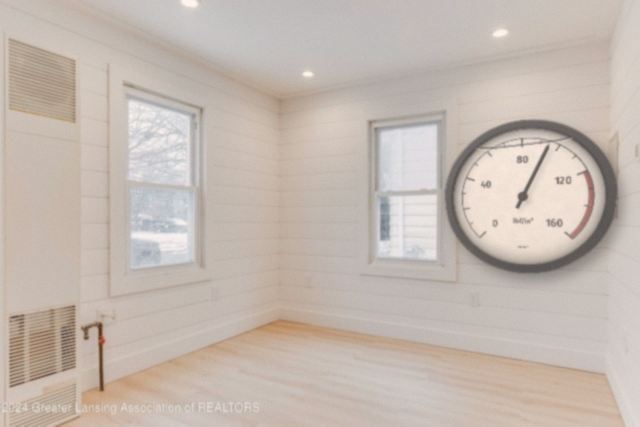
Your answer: 95,psi
